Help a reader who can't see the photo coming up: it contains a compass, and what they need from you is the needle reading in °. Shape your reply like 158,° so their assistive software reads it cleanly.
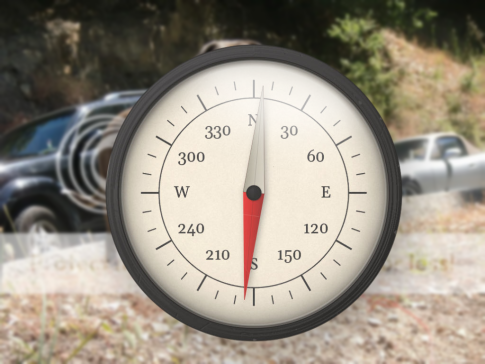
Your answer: 185,°
